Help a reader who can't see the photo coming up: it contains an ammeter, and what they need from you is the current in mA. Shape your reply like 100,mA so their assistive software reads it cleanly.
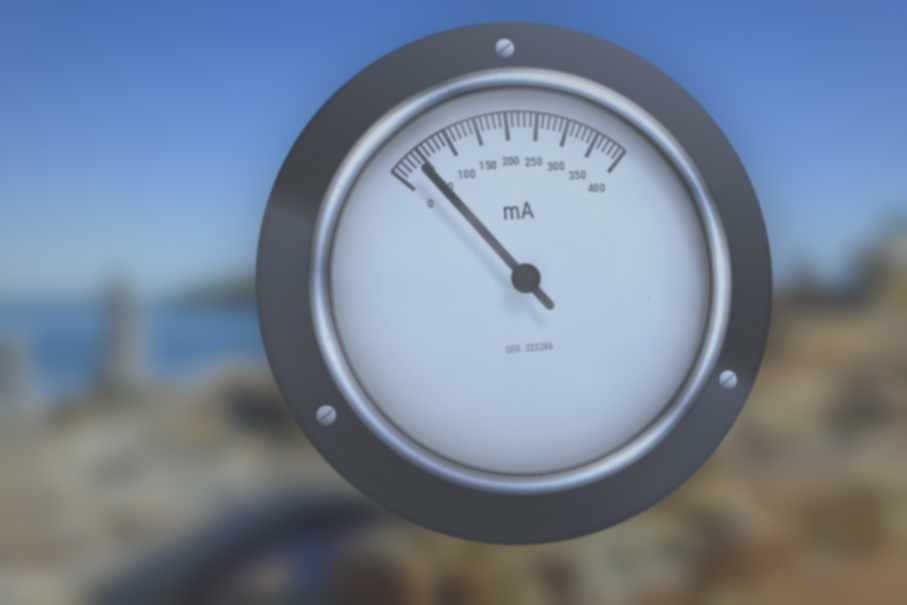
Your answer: 40,mA
